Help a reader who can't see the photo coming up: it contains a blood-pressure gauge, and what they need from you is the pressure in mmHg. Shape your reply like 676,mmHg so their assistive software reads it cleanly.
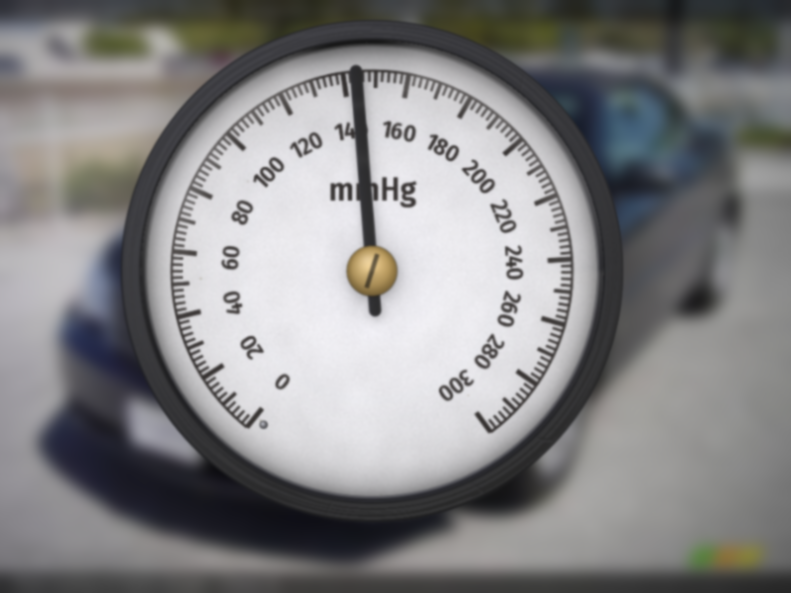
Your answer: 144,mmHg
